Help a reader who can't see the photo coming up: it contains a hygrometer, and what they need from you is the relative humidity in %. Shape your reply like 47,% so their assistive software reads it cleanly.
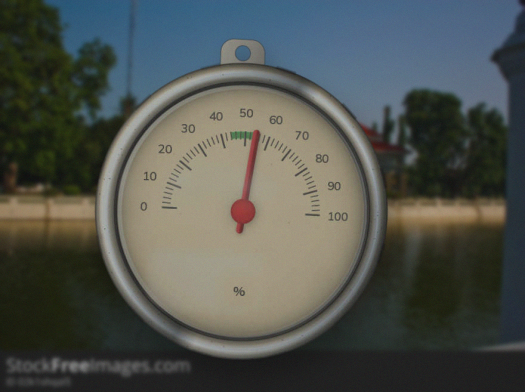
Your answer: 54,%
